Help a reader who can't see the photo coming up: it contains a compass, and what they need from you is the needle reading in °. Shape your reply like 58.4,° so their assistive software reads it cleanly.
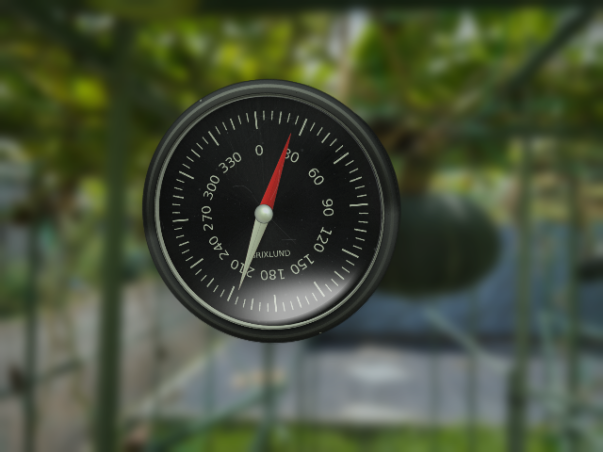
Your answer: 25,°
